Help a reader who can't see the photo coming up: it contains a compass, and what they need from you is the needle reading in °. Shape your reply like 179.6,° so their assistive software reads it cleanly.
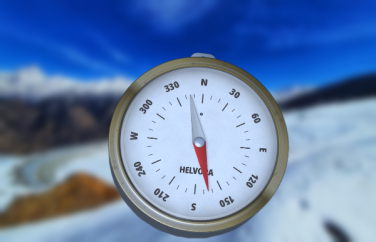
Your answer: 165,°
